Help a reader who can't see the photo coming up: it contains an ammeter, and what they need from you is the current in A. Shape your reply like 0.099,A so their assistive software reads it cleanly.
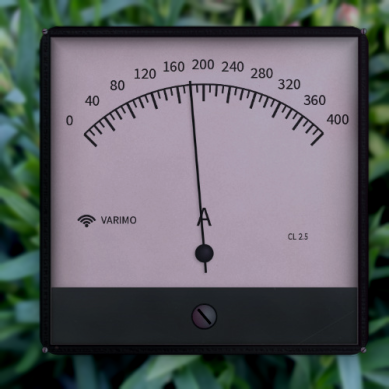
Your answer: 180,A
